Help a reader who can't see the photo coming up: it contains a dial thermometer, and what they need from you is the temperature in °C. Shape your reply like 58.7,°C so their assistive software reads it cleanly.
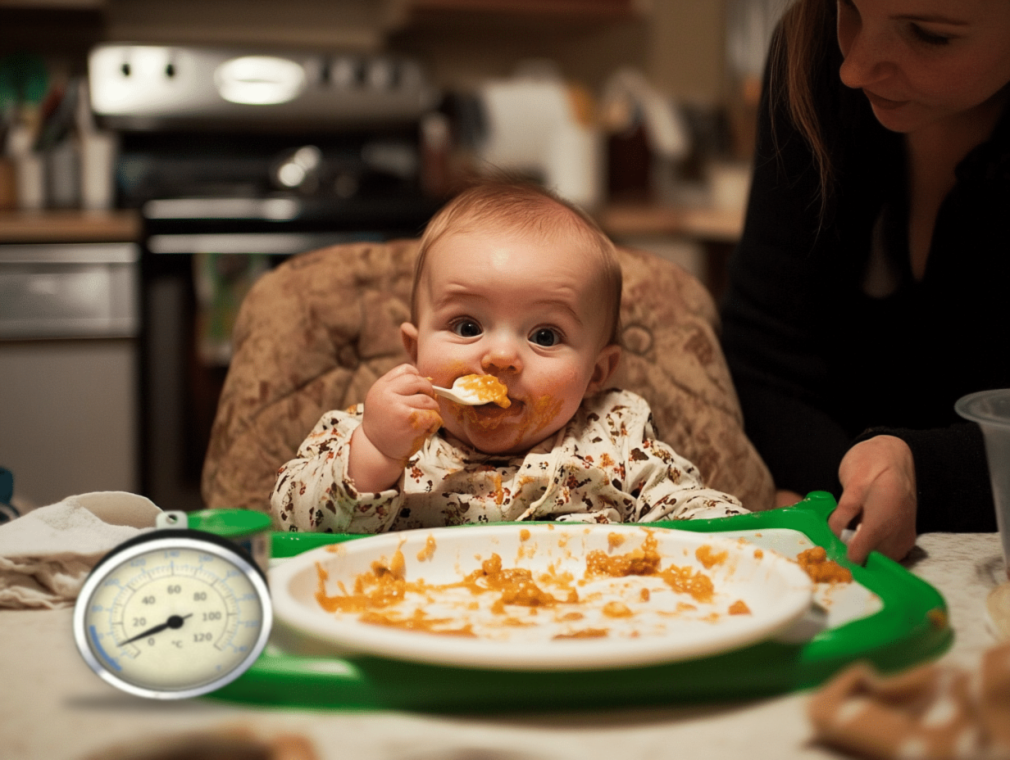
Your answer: 10,°C
